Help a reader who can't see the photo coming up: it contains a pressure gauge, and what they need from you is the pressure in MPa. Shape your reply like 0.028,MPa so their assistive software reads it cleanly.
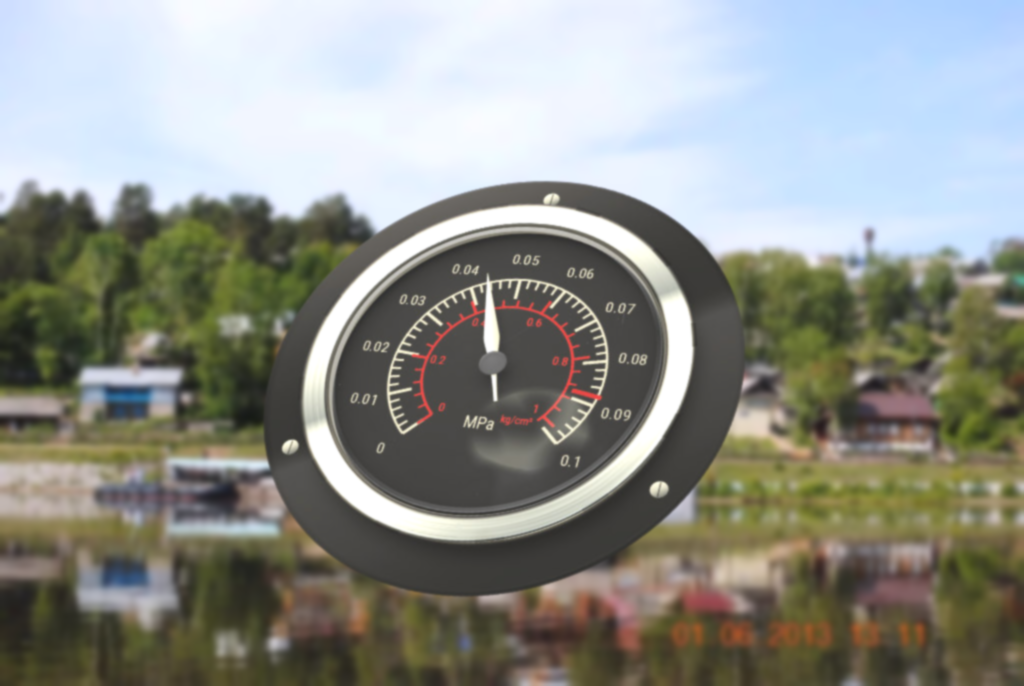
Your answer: 0.044,MPa
